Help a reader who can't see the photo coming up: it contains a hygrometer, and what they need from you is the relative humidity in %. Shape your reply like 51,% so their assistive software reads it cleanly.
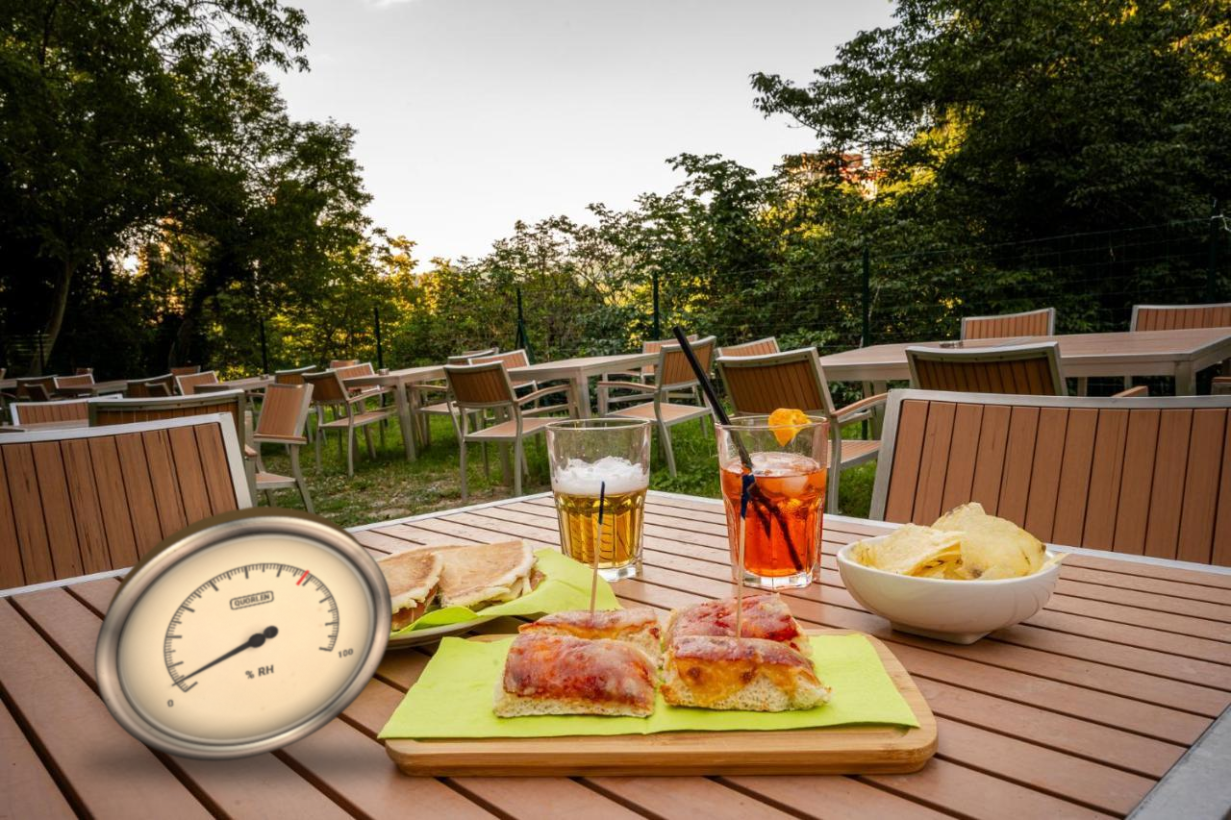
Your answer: 5,%
